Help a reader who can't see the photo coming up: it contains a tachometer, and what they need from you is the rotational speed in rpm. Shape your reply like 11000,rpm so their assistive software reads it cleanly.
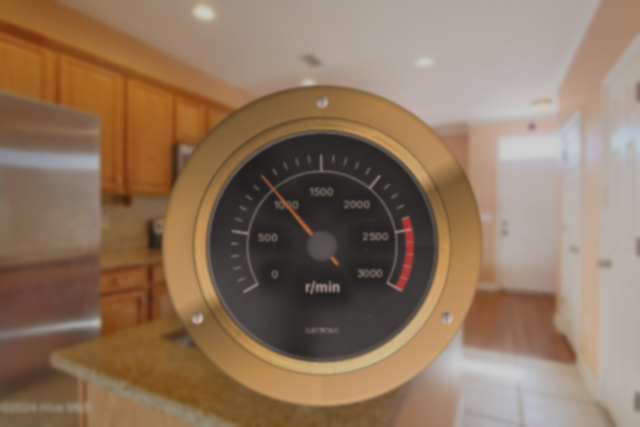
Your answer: 1000,rpm
